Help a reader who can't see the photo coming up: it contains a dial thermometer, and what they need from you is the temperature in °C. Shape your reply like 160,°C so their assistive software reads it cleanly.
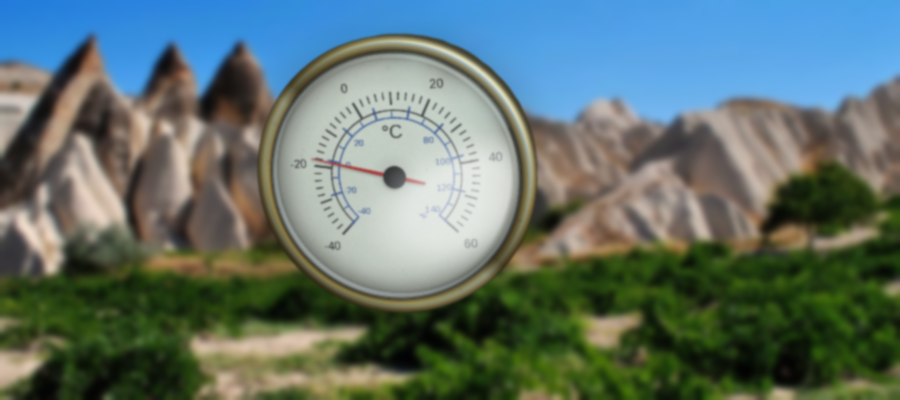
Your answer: -18,°C
